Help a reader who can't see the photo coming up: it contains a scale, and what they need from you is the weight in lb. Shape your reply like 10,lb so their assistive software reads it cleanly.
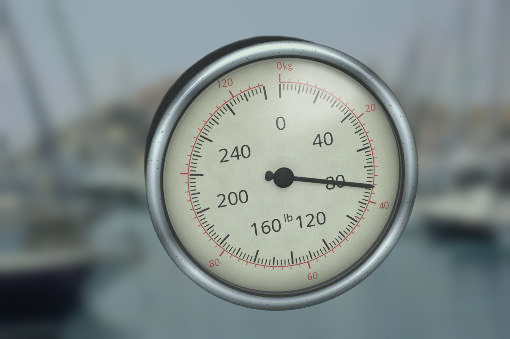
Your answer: 80,lb
